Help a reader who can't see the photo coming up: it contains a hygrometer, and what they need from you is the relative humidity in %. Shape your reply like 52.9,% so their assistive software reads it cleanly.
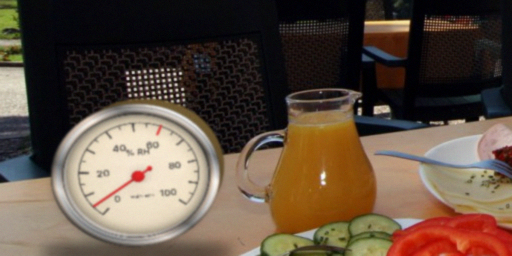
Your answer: 5,%
